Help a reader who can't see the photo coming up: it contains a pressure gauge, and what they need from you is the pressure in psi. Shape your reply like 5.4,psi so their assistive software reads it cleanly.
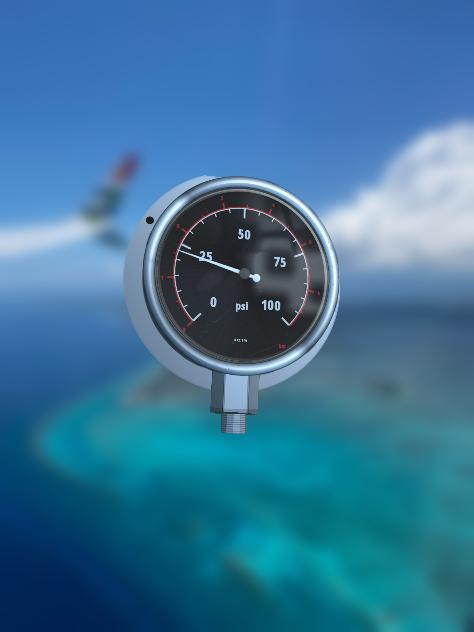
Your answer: 22.5,psi
